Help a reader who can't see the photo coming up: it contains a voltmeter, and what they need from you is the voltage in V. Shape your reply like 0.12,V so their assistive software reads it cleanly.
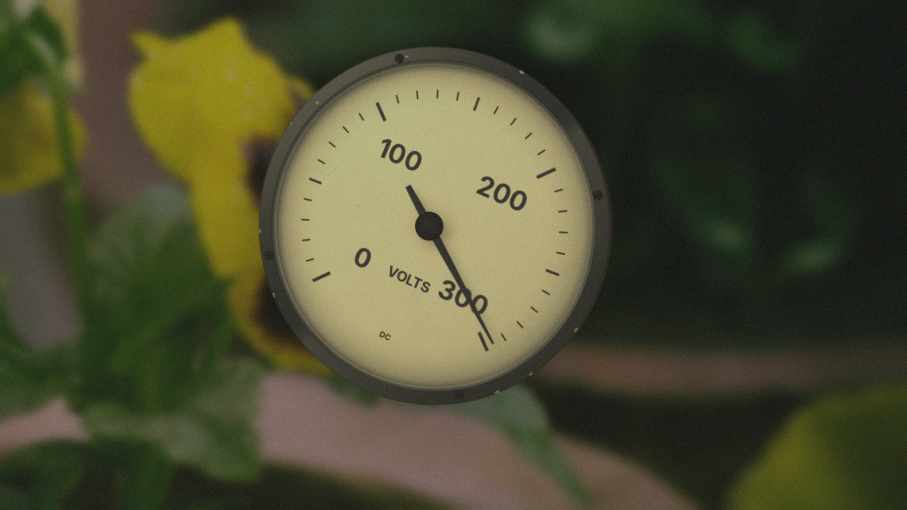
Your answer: 295,V
